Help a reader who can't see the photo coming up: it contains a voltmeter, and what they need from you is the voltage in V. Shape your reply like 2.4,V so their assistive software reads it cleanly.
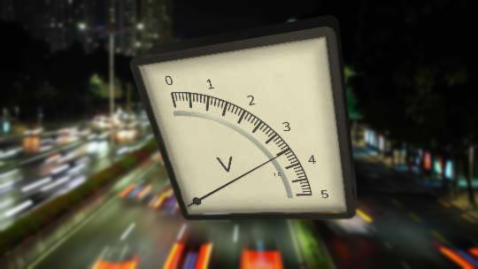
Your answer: 3.5,V
